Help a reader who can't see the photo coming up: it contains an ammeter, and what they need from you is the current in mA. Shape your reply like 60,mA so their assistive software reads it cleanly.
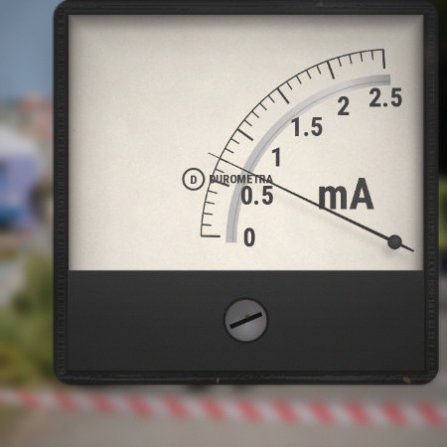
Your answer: 0.7,mA
